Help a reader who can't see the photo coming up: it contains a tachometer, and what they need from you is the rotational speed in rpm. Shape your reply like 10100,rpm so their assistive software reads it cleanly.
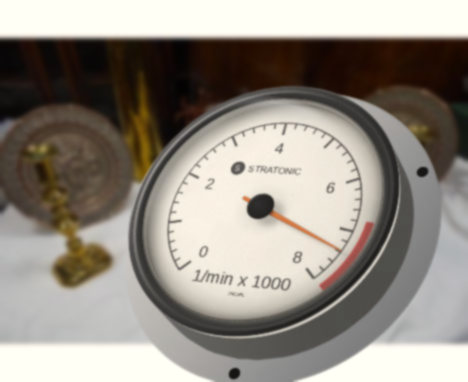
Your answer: 7400,rpm
